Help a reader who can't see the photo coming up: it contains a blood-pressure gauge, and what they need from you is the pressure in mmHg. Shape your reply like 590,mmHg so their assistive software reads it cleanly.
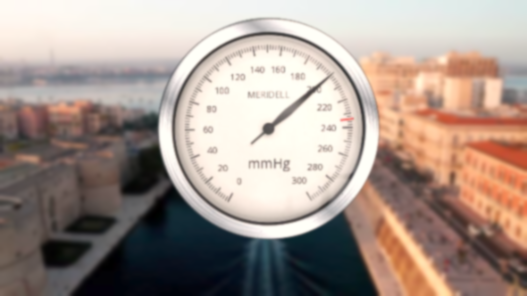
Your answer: 200,mmHg
